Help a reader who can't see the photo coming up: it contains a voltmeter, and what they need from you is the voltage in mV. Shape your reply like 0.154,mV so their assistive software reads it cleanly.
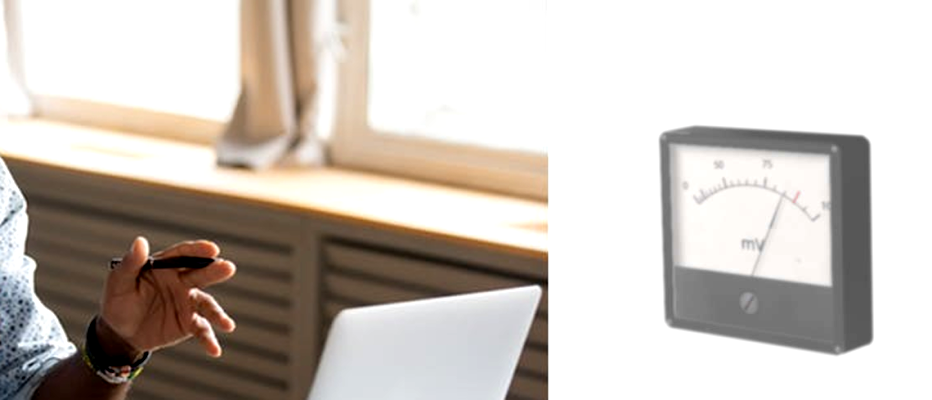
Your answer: 85,mV
